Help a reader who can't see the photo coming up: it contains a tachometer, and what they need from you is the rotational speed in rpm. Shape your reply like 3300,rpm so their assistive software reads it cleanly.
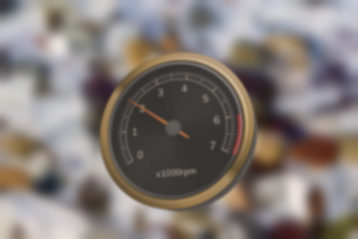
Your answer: 2000,rpm
